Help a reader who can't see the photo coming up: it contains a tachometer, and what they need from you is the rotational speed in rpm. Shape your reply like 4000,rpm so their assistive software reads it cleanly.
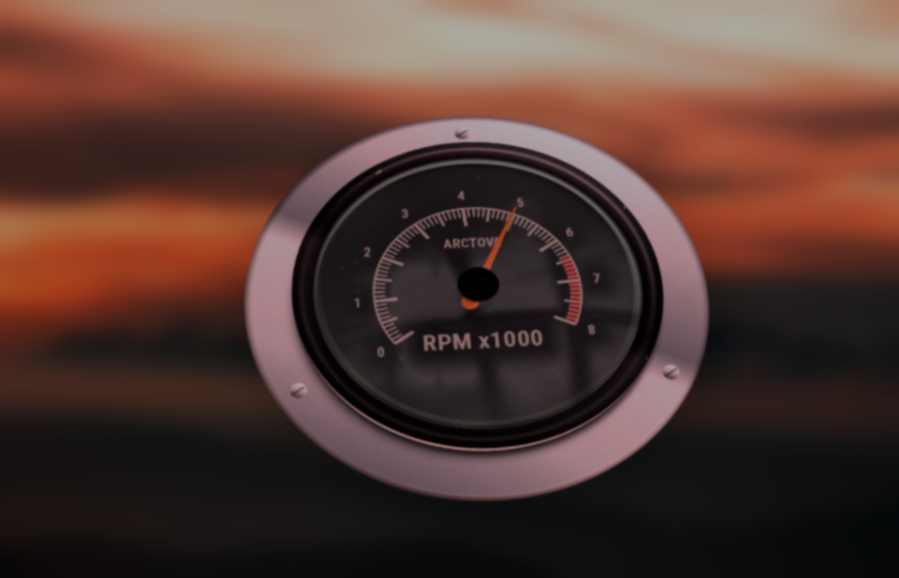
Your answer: 5000,rpm
